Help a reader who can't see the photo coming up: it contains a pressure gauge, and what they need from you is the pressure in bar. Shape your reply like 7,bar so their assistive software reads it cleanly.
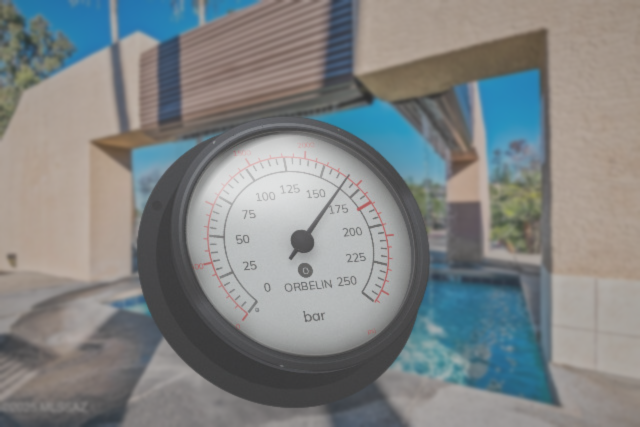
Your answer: 165,bar
